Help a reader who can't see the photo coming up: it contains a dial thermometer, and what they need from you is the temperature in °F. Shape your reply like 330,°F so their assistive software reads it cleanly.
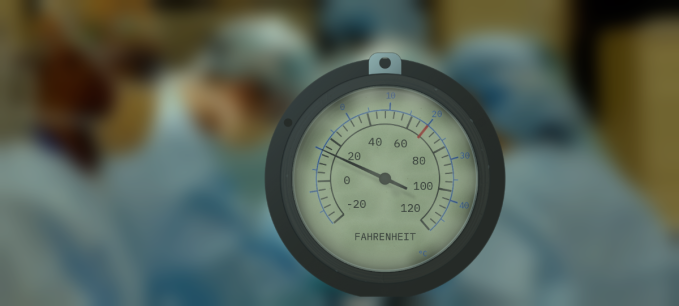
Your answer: 14,°F
